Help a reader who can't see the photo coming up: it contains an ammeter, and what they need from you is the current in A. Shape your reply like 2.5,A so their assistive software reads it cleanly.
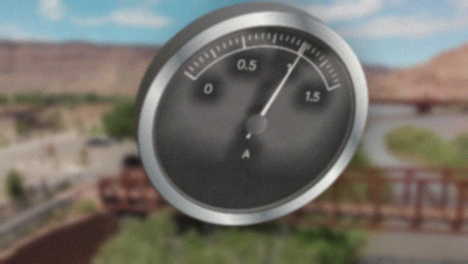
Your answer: 1,A
